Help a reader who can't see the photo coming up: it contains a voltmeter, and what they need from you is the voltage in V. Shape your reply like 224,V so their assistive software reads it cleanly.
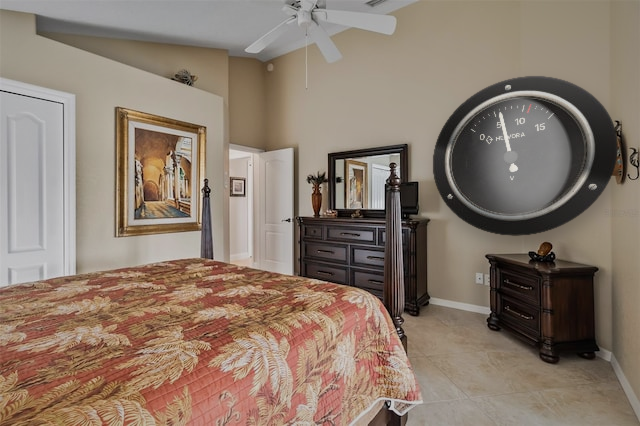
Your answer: 6,V
